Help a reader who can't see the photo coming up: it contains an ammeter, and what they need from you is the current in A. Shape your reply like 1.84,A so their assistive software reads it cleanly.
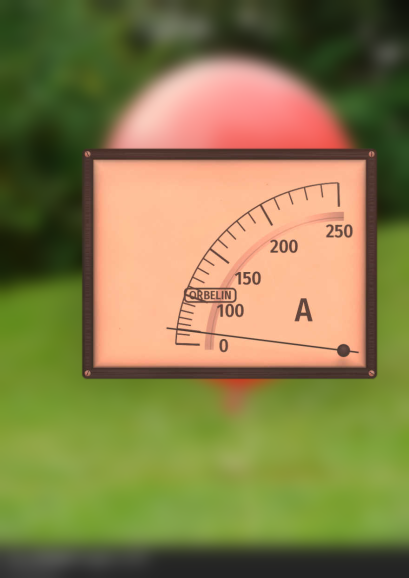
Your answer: 50,A
